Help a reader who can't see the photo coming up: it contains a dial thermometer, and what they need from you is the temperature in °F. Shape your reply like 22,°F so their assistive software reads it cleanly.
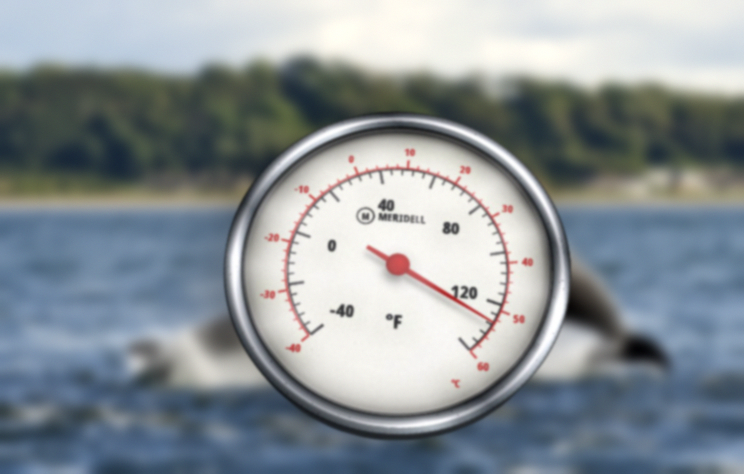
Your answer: 128,°F
